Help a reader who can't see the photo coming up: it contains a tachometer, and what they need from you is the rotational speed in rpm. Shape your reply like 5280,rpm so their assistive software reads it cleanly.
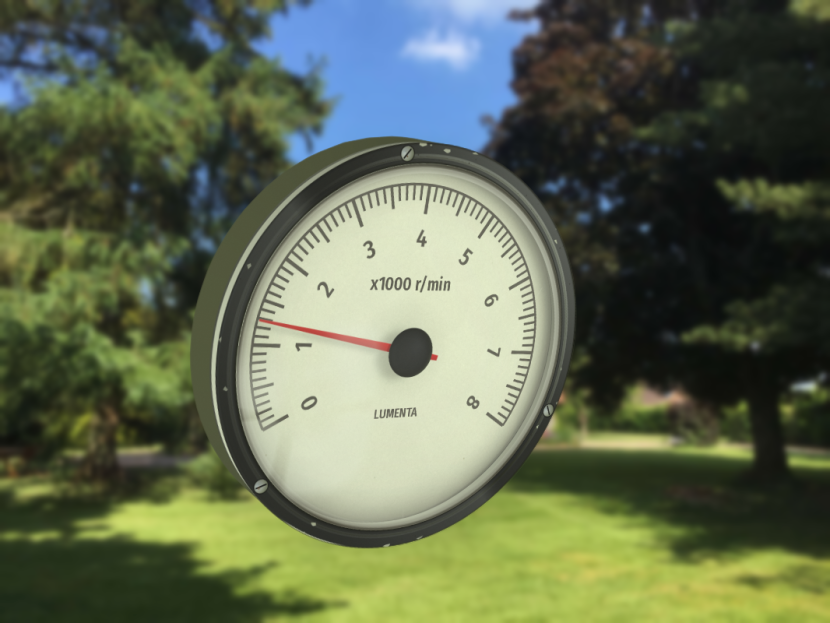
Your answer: 1300,rpm
